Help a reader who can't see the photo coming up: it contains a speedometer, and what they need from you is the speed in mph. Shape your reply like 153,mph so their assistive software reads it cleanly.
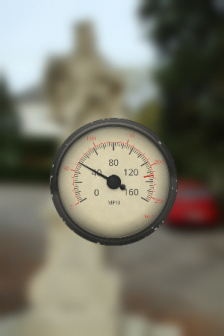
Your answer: 40,mph
